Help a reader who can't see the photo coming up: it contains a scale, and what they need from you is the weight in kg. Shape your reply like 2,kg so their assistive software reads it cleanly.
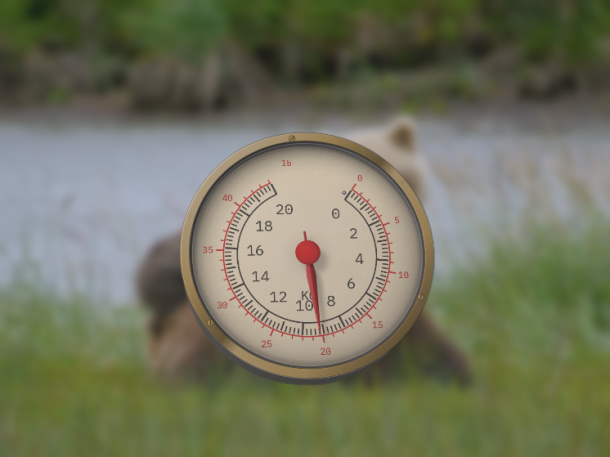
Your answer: 9.2,kg
